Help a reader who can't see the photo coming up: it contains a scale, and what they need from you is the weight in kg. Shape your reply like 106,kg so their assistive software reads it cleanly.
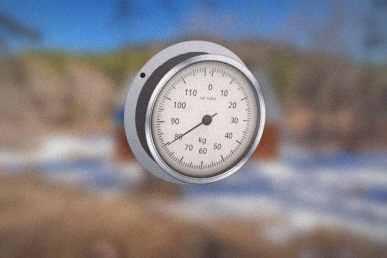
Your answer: 80,kg
